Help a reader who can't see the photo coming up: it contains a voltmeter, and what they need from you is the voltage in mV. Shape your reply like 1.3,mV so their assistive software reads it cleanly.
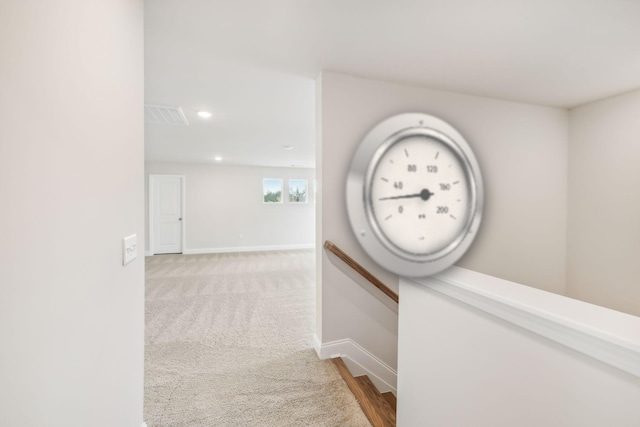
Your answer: 20,mV
